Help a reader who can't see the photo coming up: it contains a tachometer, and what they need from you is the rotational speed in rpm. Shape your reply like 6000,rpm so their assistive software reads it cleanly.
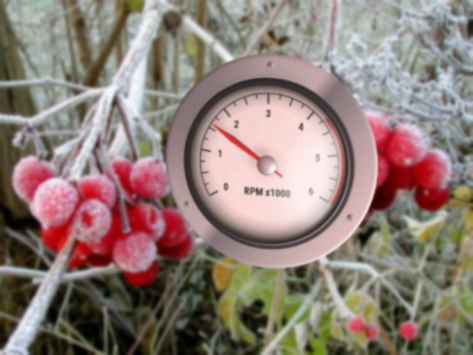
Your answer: 1625,rpm
